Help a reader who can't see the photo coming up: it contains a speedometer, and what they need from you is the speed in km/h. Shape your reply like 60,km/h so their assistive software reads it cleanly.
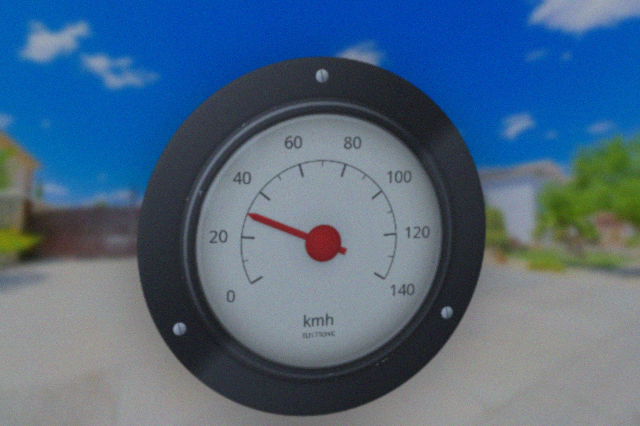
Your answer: 30,km/h
